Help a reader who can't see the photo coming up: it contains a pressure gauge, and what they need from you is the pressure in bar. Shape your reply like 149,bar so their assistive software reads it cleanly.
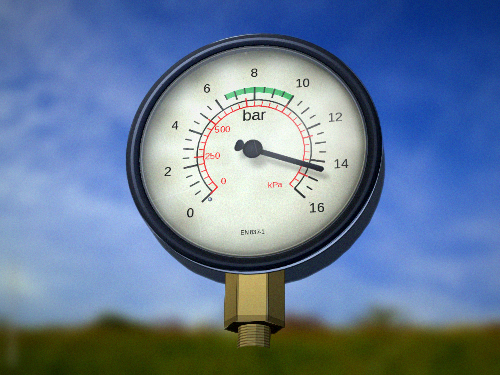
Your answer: 14.5,bar
